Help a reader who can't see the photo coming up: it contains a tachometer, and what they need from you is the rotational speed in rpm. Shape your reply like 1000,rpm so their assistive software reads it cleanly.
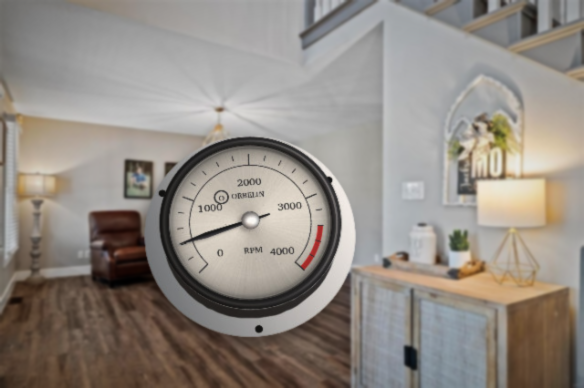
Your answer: 400,rpm
